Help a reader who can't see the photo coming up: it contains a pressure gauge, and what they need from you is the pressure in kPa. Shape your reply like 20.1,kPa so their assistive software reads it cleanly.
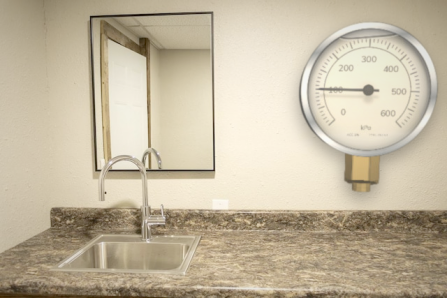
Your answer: 100,kPa
